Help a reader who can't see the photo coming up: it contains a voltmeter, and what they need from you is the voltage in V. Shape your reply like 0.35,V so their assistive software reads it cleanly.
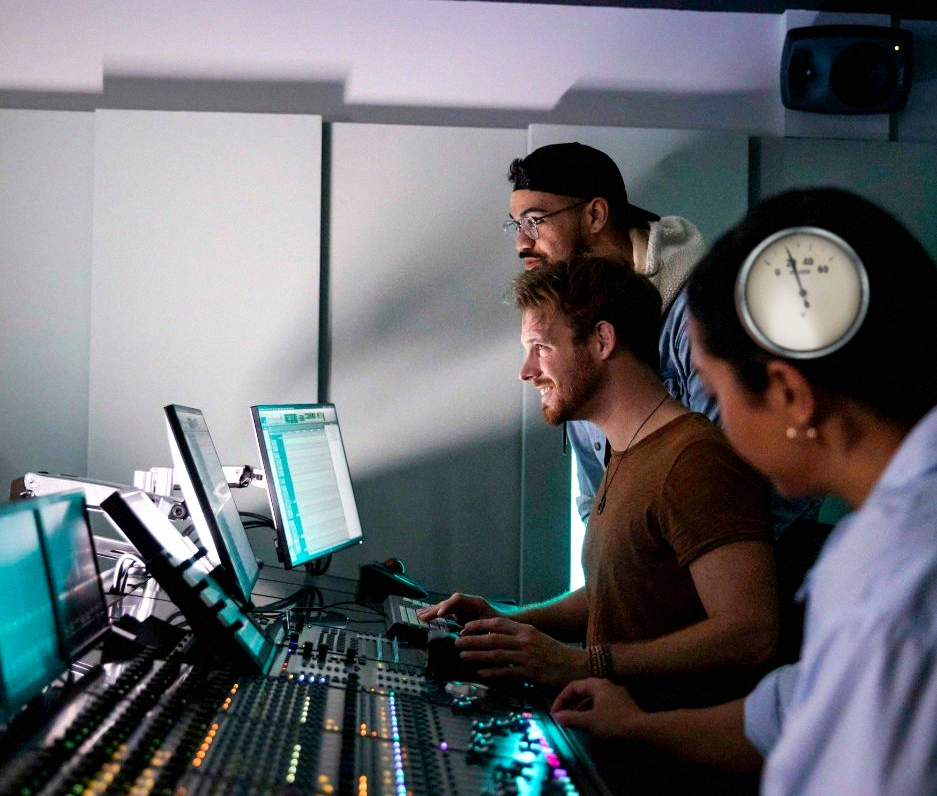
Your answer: 20,V
